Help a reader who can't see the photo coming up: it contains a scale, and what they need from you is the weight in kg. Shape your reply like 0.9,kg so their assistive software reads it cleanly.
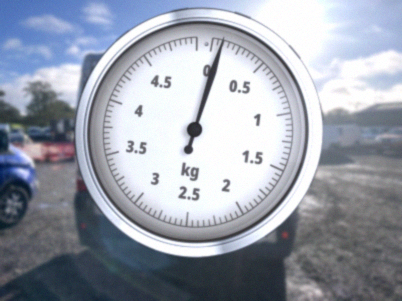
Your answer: 0.1,kg
